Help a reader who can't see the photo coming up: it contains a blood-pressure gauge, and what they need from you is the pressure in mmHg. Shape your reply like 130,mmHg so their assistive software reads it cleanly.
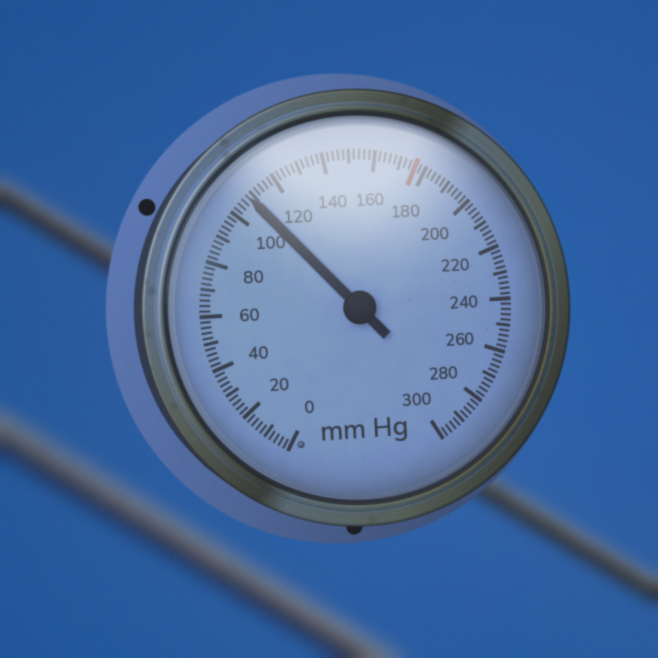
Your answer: 108,mmHg
